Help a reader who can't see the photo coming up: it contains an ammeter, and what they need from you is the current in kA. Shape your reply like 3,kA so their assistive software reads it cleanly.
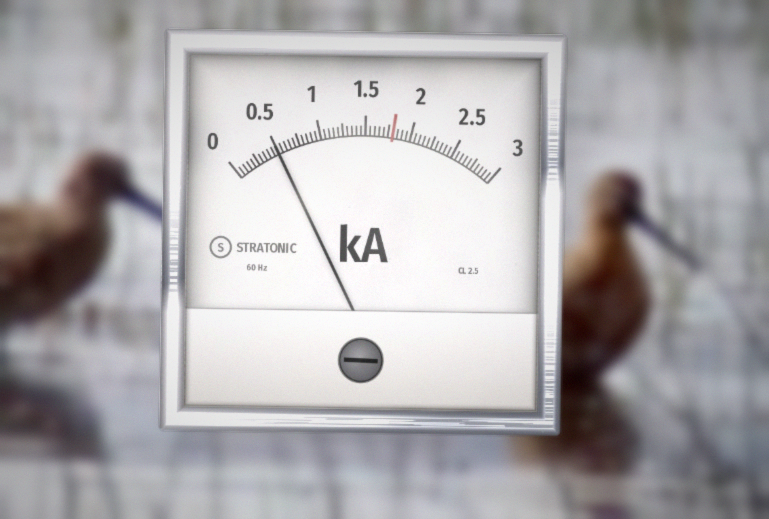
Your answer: 0.5,kA
